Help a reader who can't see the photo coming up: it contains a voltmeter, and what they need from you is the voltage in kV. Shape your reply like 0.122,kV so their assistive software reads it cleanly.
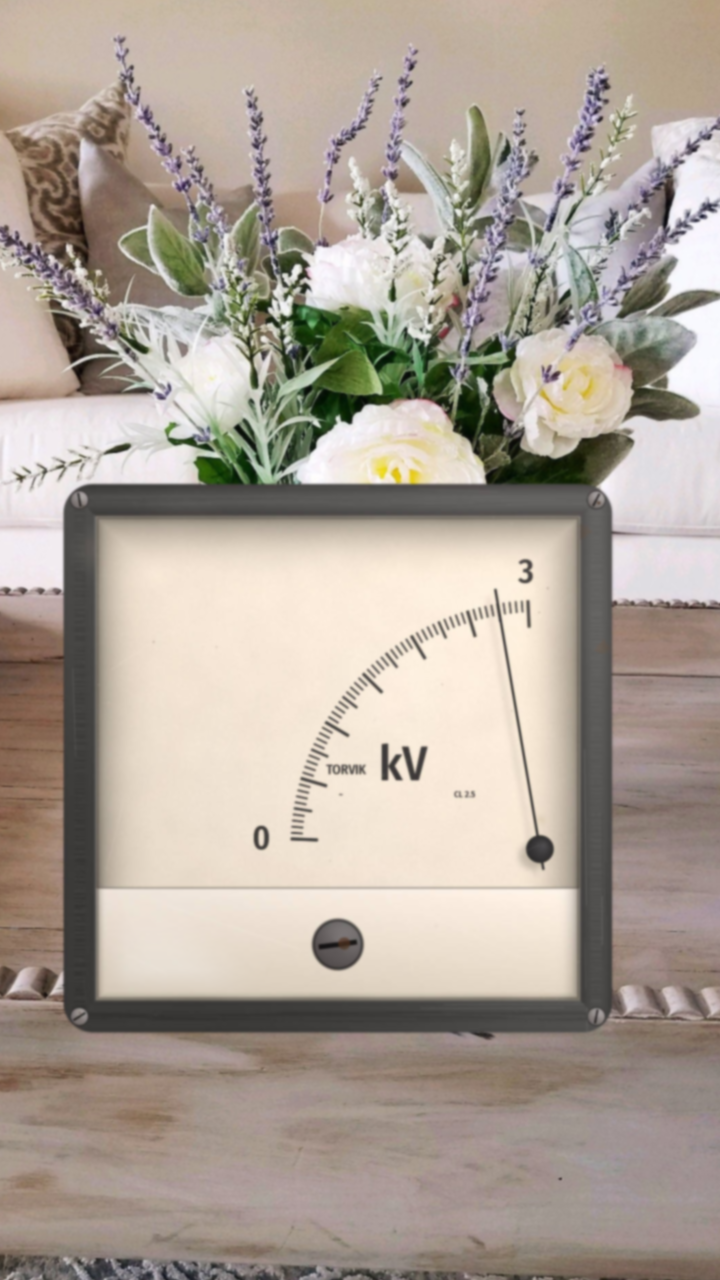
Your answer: 2.75,kV
